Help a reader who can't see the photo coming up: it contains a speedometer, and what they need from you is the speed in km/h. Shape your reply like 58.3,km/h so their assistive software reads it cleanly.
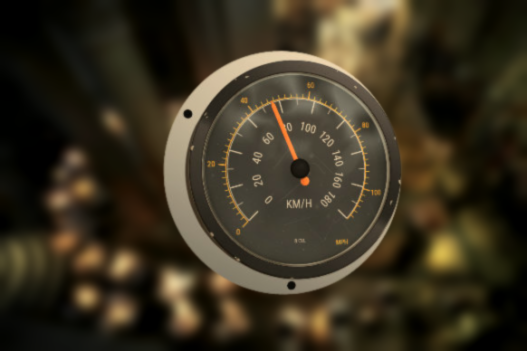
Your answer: 75,km/h
